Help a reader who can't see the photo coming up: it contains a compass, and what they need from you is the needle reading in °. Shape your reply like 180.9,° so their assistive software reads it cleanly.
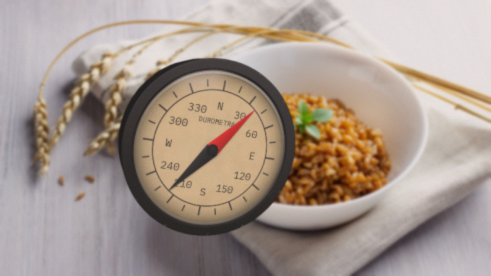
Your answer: 37.5,°
